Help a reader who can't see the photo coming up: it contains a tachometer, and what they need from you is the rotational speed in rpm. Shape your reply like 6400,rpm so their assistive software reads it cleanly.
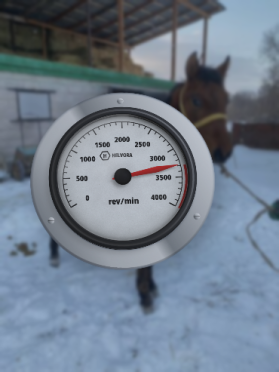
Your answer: 3300,rpm
